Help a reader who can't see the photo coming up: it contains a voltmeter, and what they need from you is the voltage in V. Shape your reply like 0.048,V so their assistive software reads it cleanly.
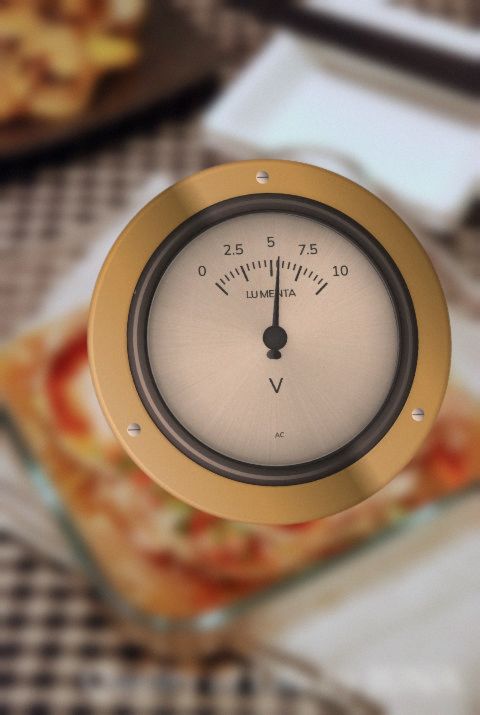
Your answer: 5.5,V
